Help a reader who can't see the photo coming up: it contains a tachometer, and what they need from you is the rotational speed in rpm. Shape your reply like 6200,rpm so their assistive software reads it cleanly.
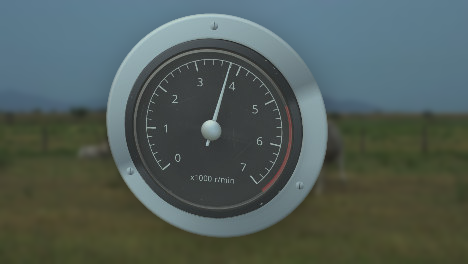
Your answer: 3800,rpm
